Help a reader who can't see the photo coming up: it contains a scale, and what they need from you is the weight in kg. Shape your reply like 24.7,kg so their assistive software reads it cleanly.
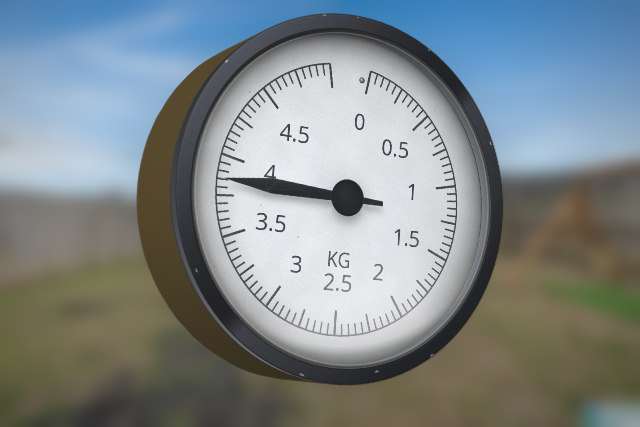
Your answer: 3.85,kg
